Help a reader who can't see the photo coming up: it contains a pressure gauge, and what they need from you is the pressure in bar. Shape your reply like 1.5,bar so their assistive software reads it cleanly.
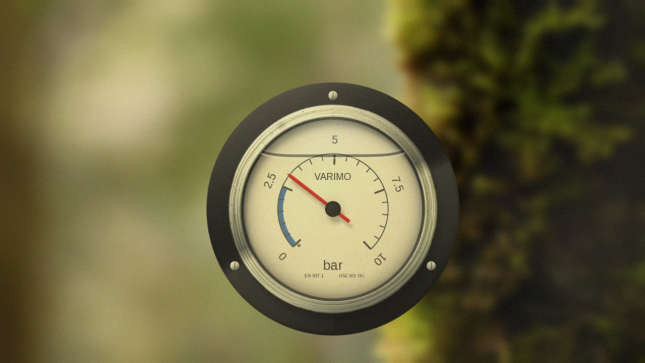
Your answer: 3,bar
